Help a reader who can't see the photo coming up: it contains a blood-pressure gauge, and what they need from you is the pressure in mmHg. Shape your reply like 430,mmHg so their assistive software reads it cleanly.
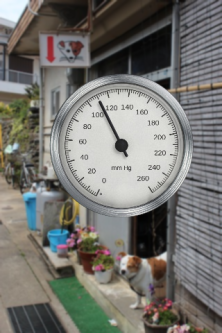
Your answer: 110,mmHg
